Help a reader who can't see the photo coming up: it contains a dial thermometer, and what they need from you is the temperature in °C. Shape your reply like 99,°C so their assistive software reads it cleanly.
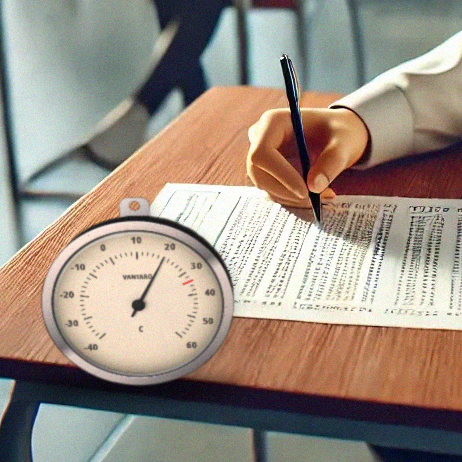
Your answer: 20,°C
